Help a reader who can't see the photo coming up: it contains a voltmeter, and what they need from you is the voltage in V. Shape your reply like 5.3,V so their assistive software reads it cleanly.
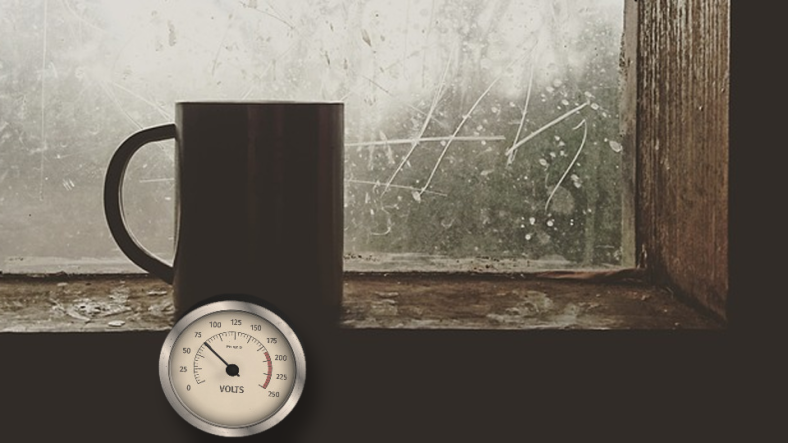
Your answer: 75,V
